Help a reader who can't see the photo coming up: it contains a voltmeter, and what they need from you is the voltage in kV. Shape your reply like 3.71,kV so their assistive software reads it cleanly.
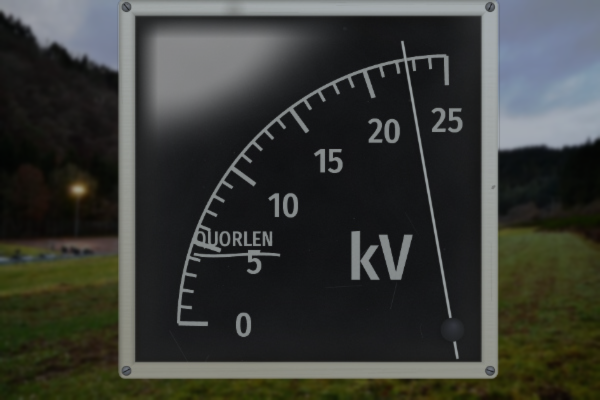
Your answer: 22.5,kV
